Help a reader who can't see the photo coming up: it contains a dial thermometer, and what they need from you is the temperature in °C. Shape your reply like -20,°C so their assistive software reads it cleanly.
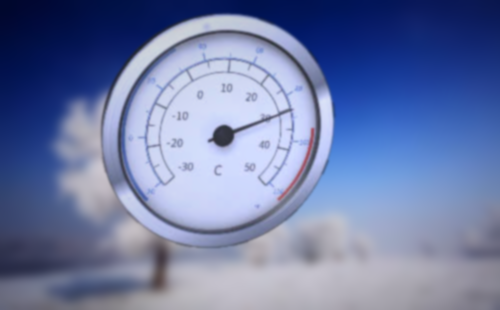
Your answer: 30,°C
